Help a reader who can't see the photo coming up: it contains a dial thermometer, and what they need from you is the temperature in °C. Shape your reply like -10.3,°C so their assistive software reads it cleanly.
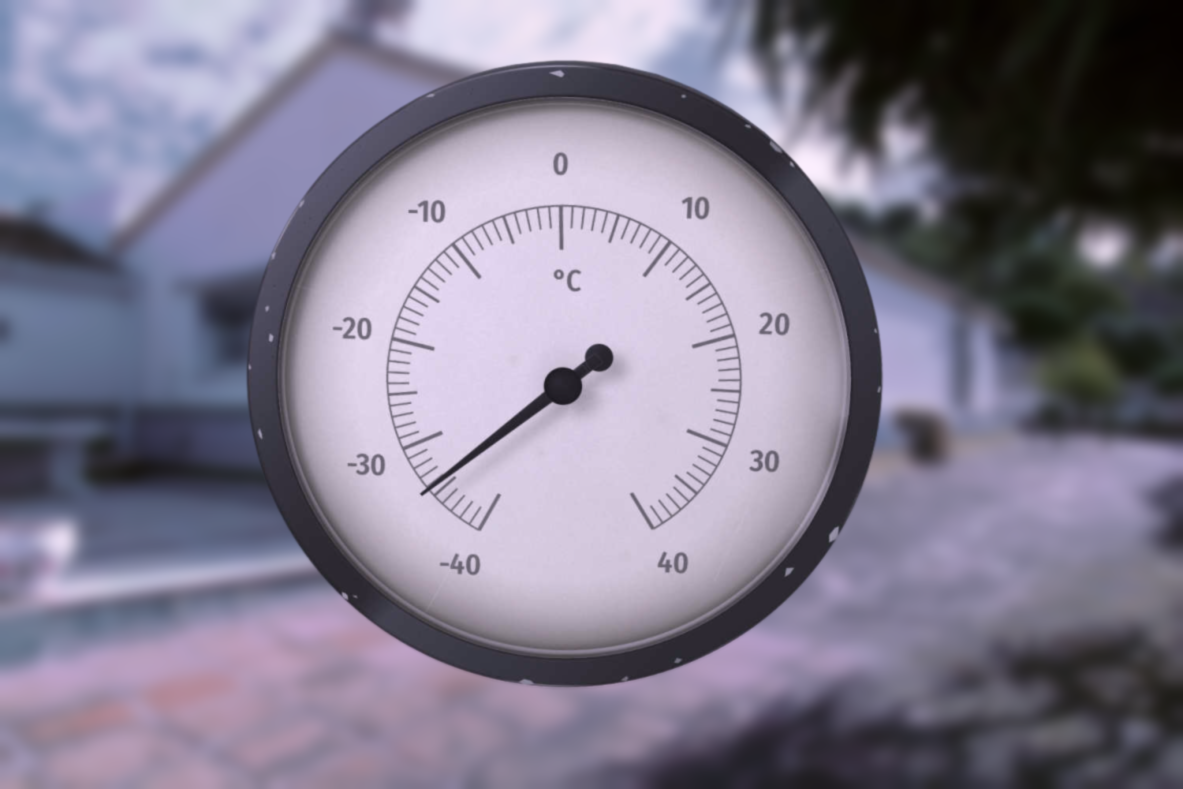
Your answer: -34,°C
